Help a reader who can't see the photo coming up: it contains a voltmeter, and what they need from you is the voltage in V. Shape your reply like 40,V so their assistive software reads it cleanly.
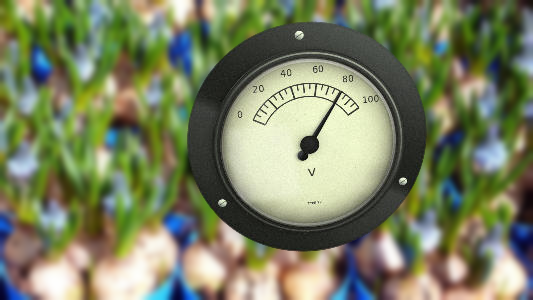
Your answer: 80,V
